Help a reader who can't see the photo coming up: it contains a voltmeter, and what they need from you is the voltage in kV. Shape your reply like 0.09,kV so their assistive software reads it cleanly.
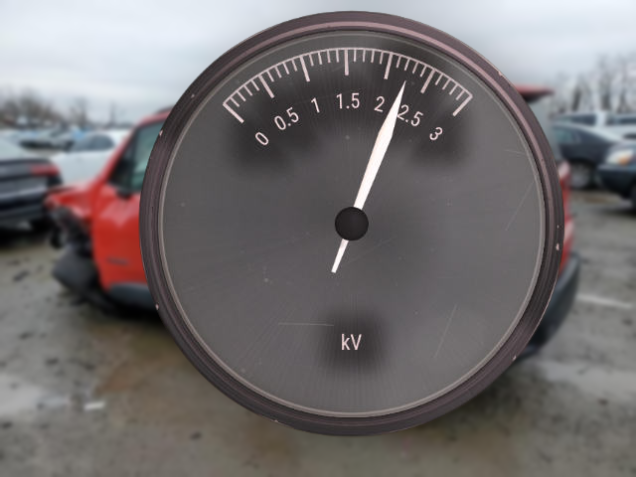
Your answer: 2.25,kV
